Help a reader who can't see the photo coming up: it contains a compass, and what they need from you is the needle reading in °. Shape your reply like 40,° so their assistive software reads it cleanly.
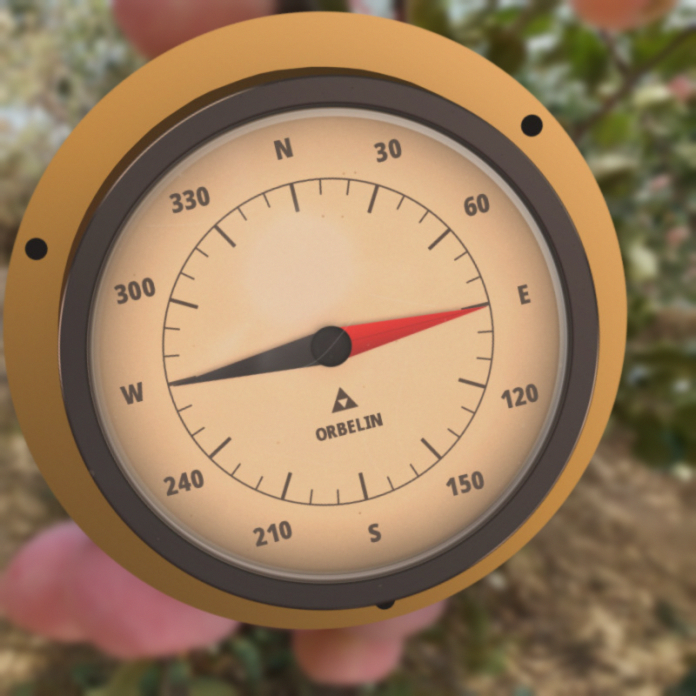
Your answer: 90,°
